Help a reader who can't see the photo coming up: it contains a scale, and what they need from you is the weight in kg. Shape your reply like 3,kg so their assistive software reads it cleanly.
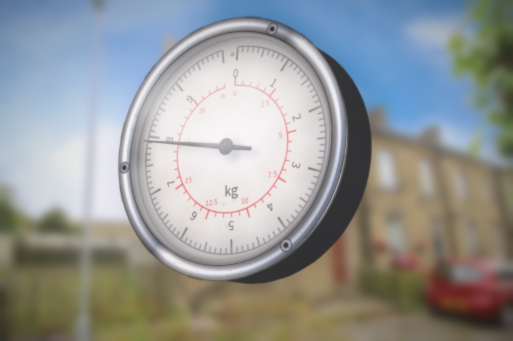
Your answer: 7.9,kg
